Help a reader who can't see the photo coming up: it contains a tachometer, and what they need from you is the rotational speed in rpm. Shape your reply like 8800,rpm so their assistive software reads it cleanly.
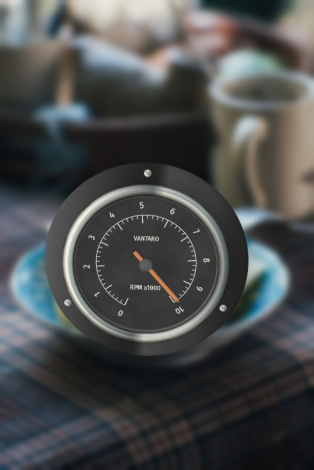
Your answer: 9800,rpm
